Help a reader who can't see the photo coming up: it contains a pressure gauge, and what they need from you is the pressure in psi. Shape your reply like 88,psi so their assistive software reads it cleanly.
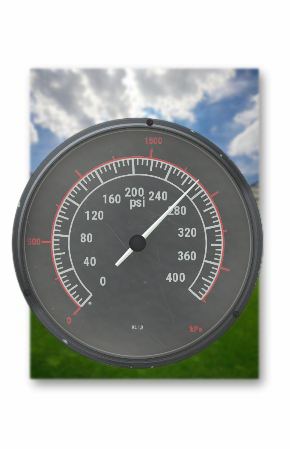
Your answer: 270,psi
